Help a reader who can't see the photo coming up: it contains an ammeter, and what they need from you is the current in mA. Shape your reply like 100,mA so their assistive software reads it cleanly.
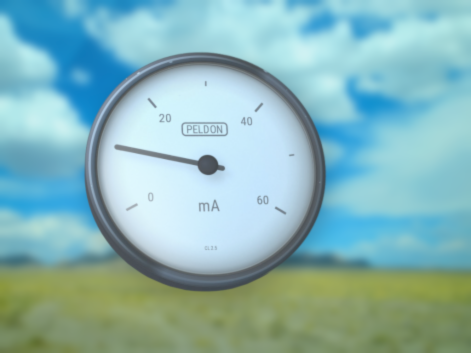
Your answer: 10,mA
